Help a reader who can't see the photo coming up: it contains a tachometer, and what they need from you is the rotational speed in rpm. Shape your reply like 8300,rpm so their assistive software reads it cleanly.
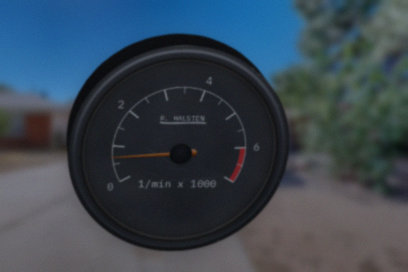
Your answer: 750,rpm
